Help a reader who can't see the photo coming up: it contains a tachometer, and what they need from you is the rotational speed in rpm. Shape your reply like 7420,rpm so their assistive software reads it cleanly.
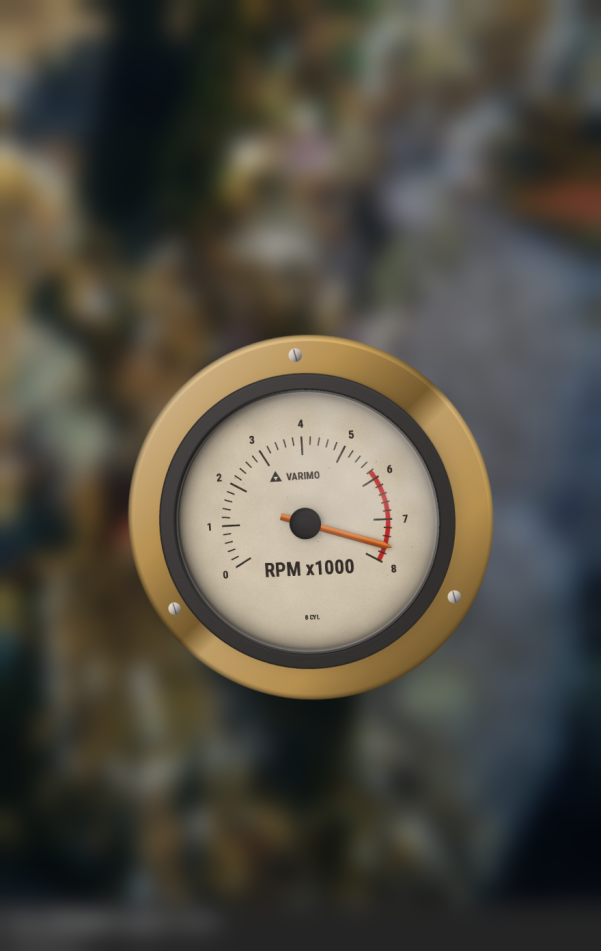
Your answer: 7600,rpm
